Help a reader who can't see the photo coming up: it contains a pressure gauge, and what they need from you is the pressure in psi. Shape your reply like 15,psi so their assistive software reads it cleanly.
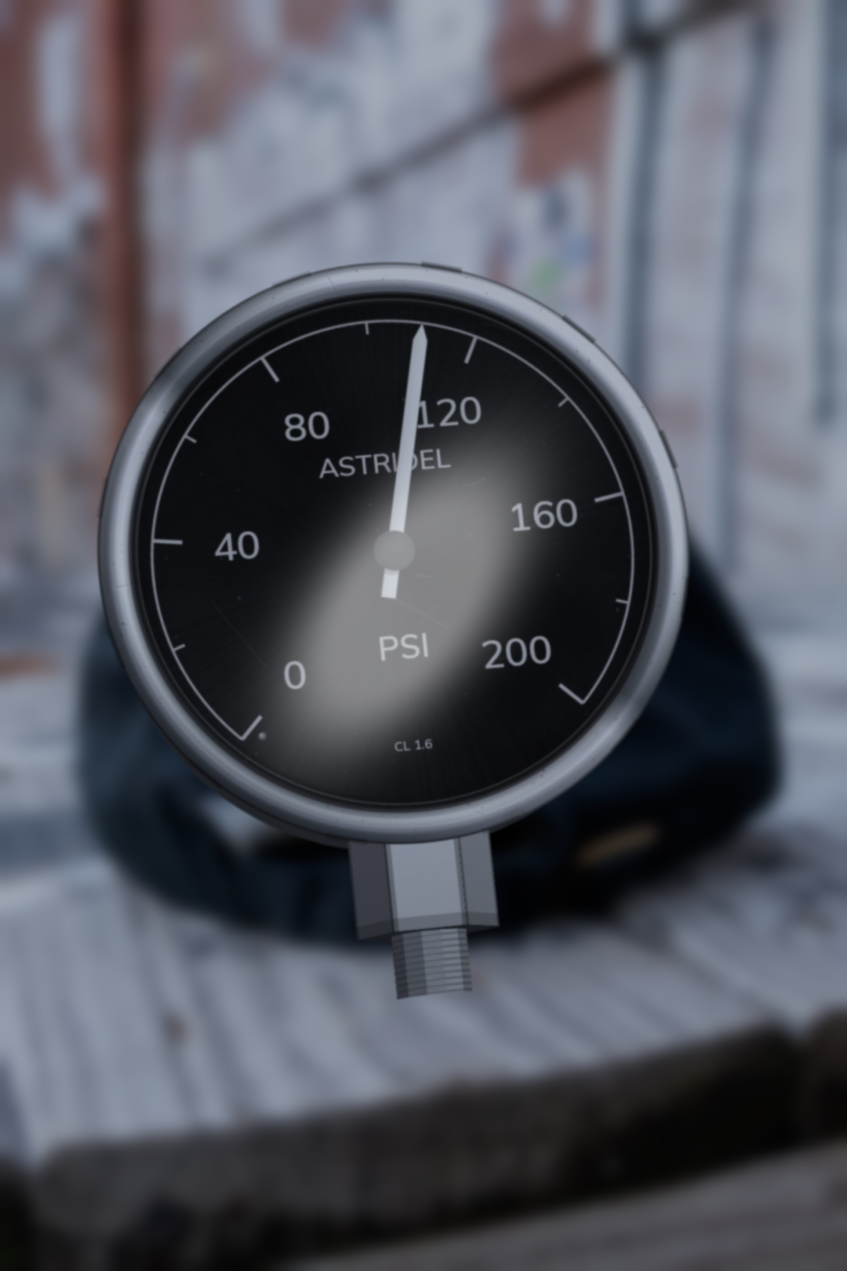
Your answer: 110,psi
